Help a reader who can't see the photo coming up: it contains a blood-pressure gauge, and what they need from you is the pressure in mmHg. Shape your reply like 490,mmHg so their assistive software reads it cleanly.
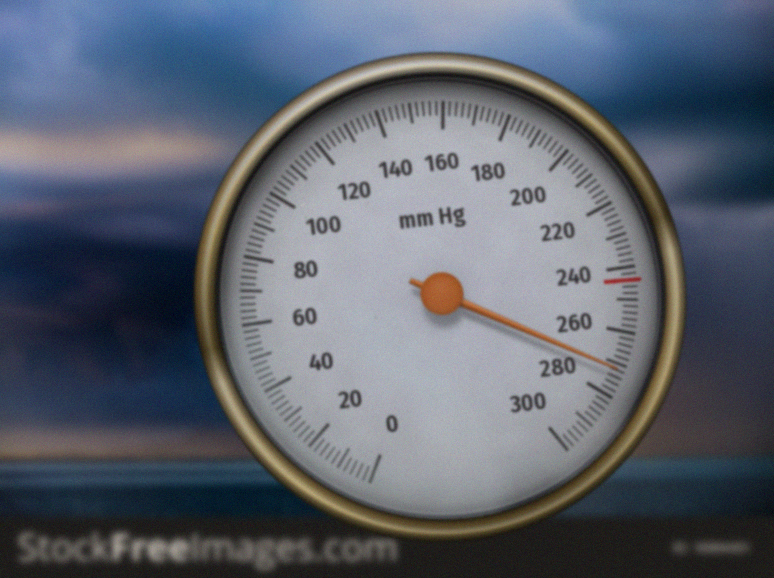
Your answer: 272,mmHg
